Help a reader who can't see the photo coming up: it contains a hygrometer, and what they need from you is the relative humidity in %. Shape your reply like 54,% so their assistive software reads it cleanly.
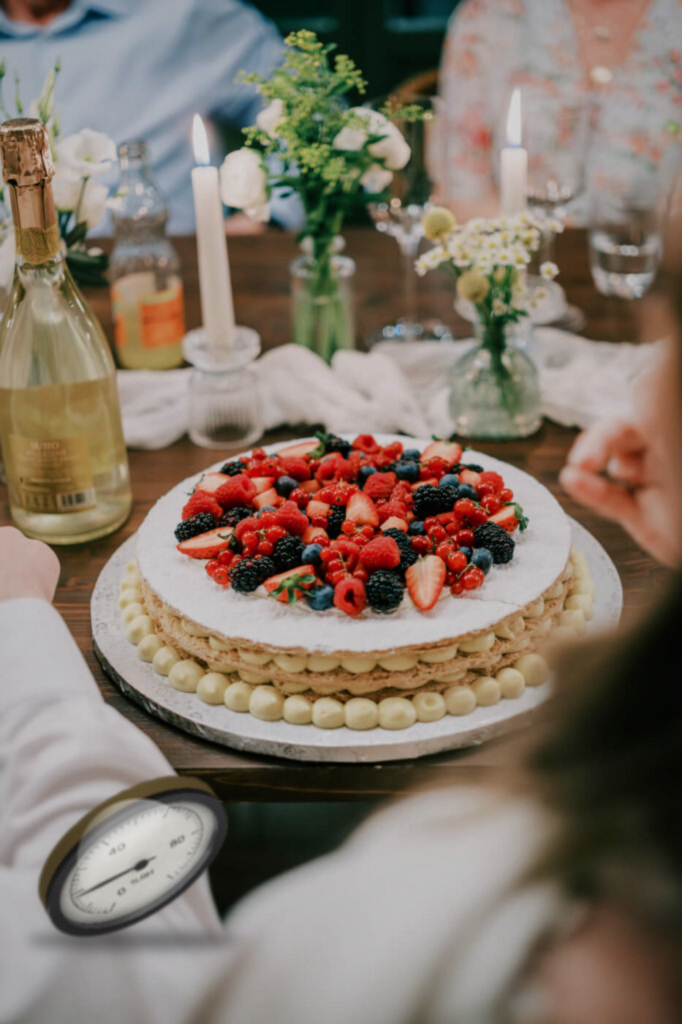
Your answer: 20,%
